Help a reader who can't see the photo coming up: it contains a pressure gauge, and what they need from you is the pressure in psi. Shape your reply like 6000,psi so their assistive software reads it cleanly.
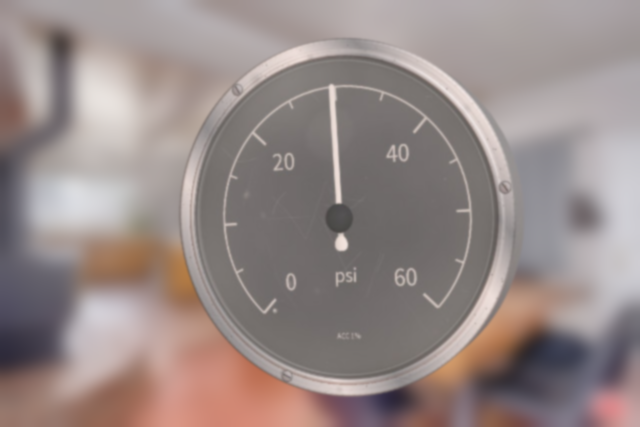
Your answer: 30,psi
